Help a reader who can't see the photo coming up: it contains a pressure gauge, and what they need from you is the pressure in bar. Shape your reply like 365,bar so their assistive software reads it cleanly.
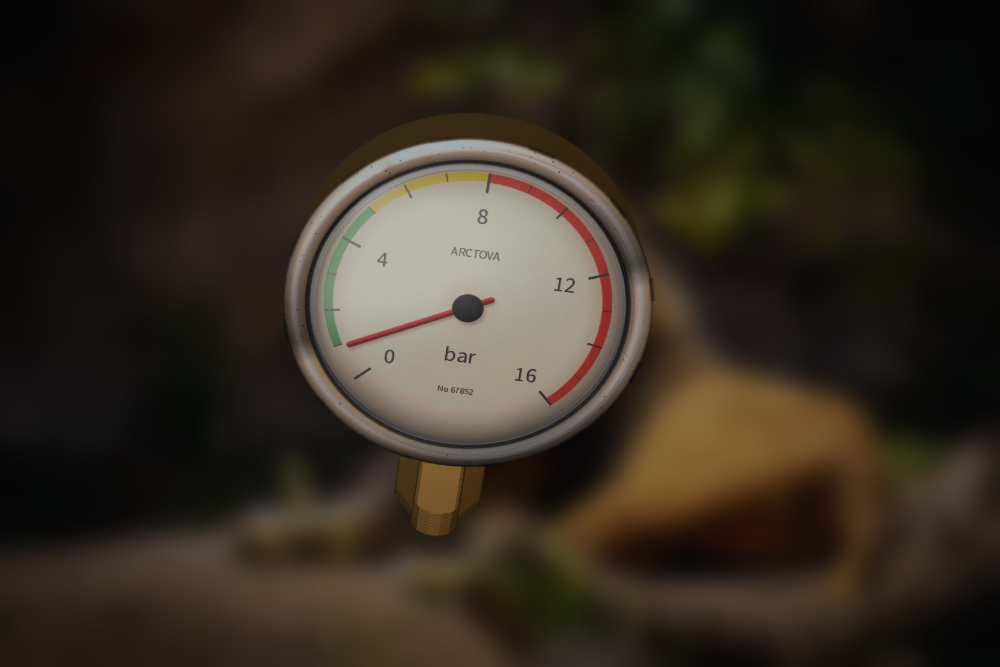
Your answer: 1,bar
